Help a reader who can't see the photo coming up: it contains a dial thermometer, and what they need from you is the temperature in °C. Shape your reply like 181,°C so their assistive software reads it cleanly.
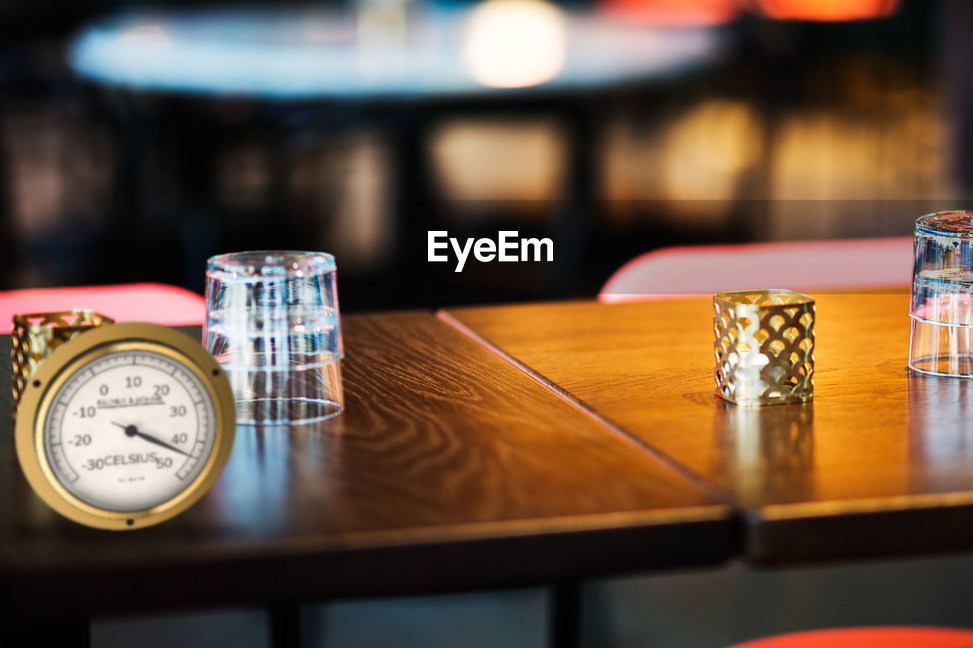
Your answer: 44,°C
